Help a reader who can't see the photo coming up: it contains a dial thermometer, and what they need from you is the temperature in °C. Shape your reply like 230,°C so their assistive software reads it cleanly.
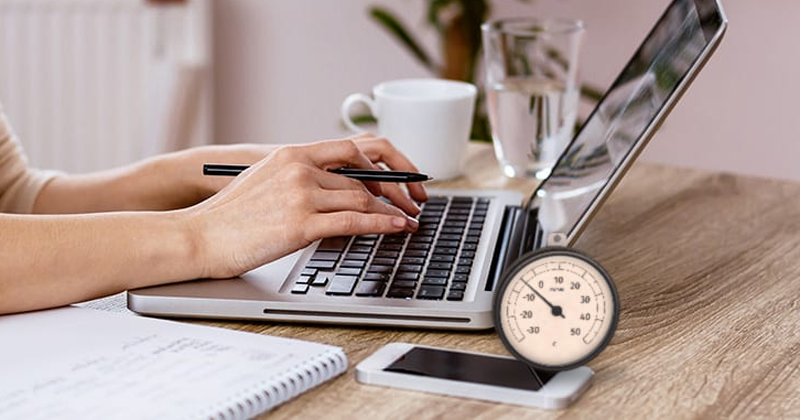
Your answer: -5,°C
